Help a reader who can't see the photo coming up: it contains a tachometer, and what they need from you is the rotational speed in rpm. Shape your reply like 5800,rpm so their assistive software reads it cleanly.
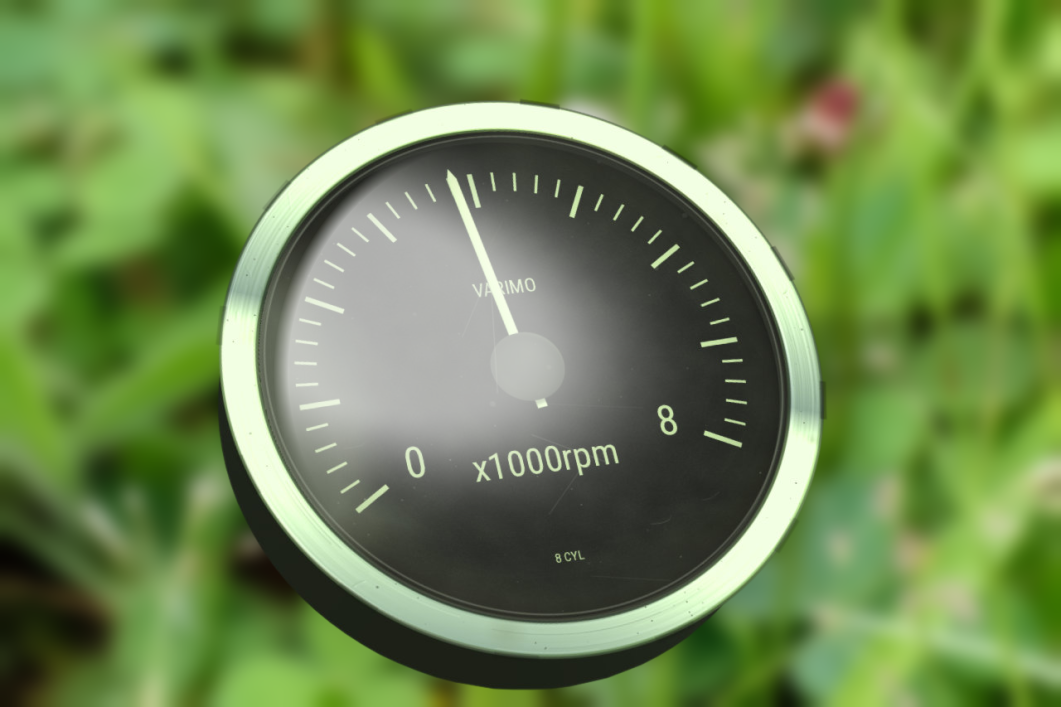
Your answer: 3800,rpm
